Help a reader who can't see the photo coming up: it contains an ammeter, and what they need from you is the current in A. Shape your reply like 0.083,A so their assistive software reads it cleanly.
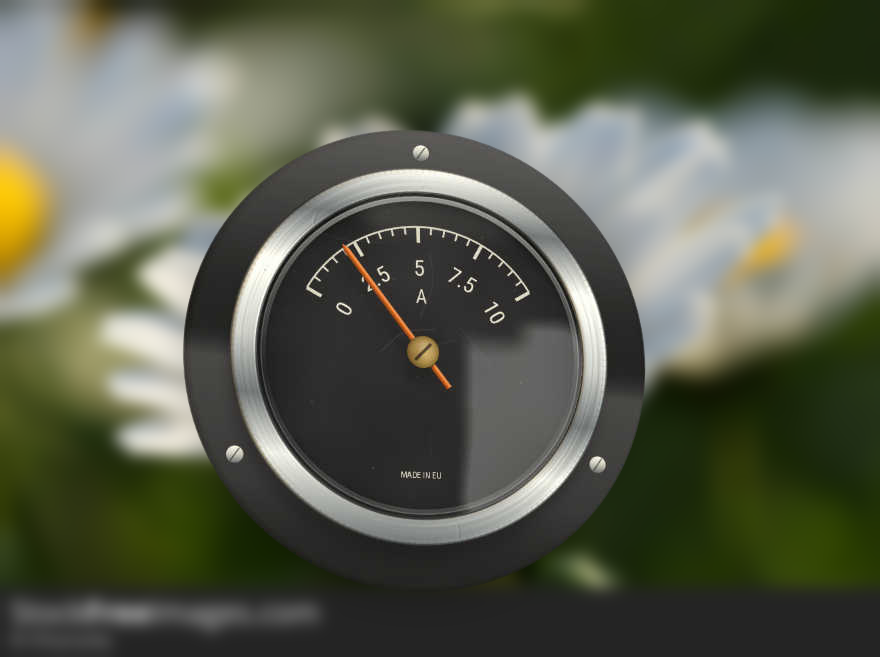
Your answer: 2,A
